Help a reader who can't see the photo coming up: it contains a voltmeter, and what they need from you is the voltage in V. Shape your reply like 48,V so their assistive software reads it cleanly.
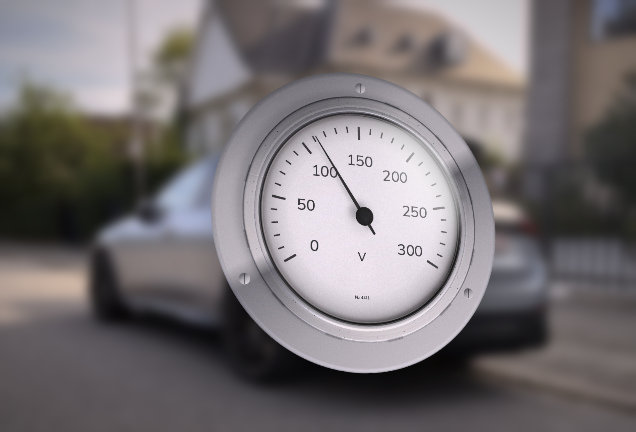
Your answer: 110,V
